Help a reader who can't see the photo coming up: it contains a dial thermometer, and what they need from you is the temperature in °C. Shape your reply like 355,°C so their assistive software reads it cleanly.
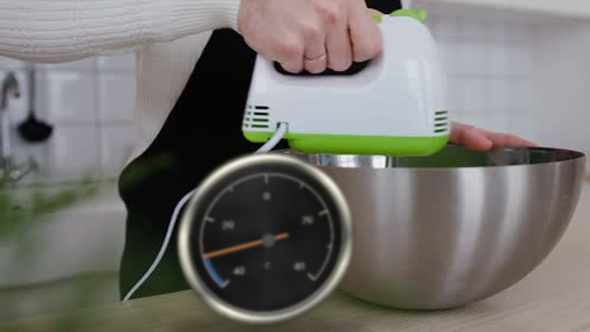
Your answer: -30,°C
